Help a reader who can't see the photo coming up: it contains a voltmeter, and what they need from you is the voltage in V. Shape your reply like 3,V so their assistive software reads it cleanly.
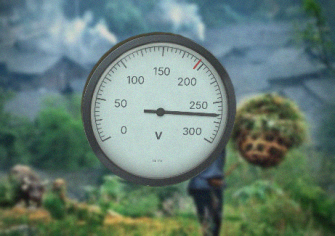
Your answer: 265,V
